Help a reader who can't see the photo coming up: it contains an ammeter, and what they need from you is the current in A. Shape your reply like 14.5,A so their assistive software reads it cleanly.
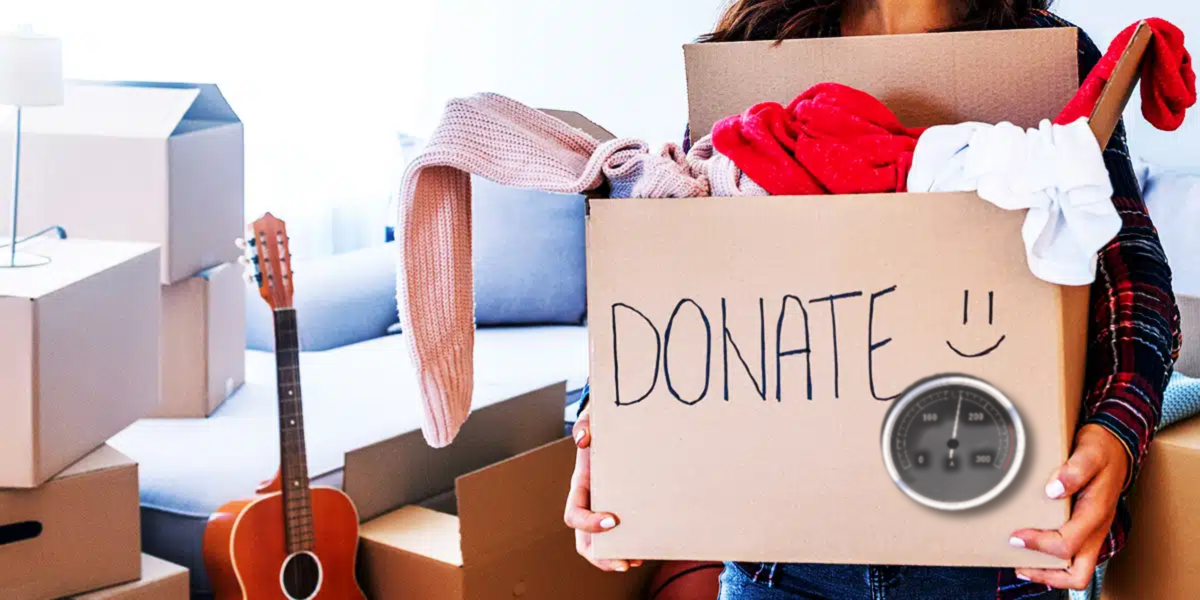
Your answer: 160,A
